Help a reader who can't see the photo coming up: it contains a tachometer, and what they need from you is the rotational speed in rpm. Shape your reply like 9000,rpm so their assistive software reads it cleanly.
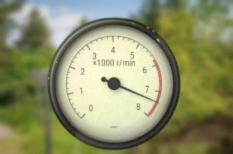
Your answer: 7400,rpm
